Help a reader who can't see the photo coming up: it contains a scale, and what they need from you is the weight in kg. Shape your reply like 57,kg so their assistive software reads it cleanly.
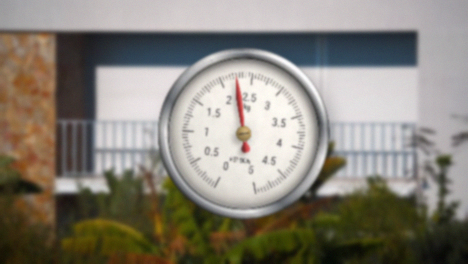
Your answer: 2.25,kg
